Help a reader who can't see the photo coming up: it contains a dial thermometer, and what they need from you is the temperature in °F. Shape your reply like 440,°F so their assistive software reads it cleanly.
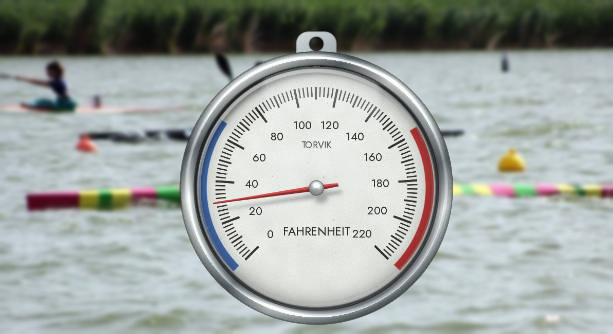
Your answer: 30,°F
